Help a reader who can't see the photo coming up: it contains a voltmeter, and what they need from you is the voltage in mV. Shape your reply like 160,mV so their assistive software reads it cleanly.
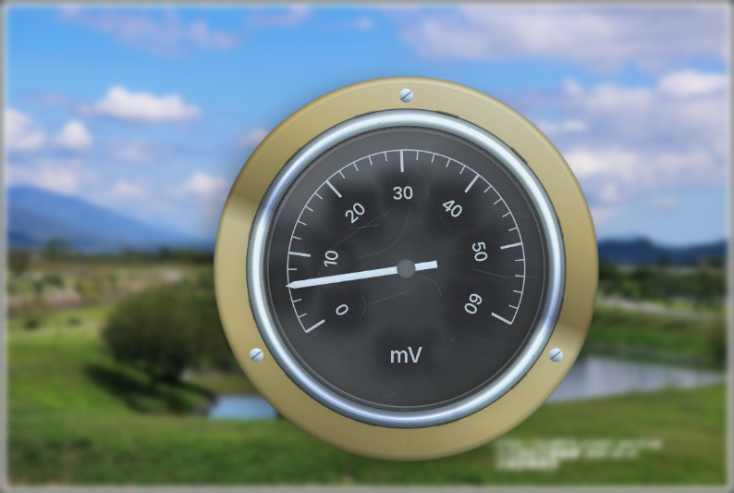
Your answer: 6,mV
